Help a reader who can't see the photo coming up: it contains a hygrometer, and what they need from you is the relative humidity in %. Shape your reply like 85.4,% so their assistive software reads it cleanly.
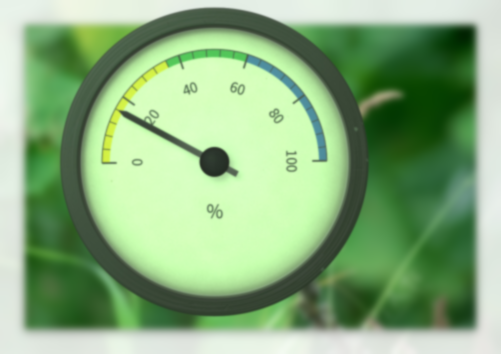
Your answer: 16,%
